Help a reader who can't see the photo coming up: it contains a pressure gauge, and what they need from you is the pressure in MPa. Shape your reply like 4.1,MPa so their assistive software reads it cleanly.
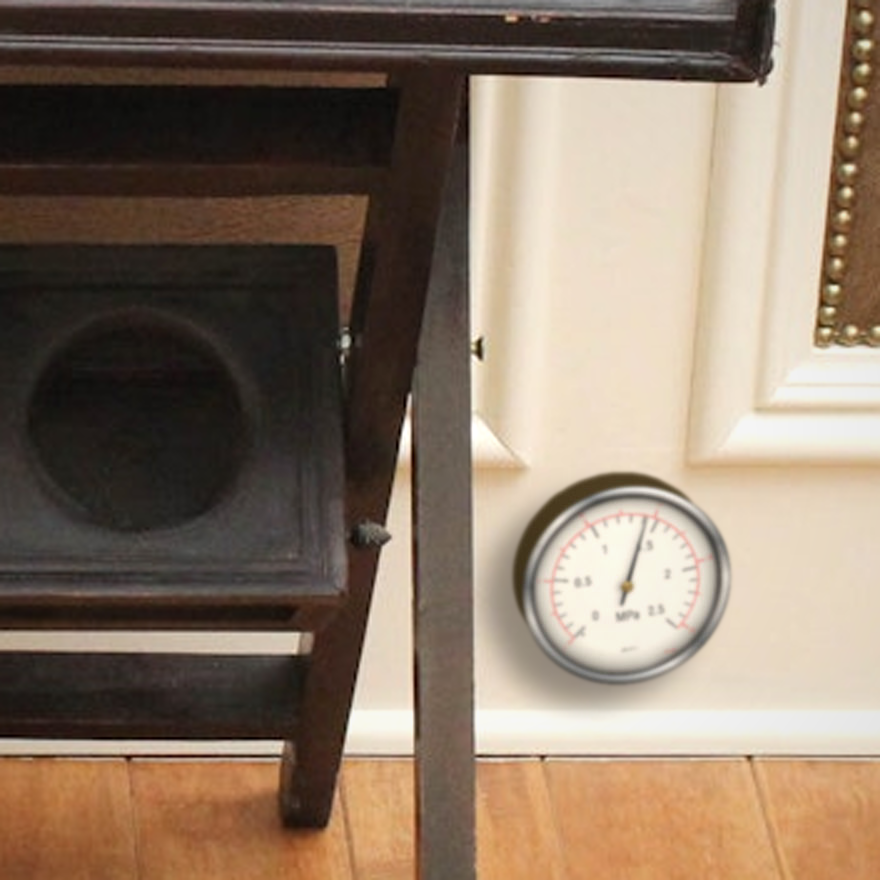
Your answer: 1.4,MPa
